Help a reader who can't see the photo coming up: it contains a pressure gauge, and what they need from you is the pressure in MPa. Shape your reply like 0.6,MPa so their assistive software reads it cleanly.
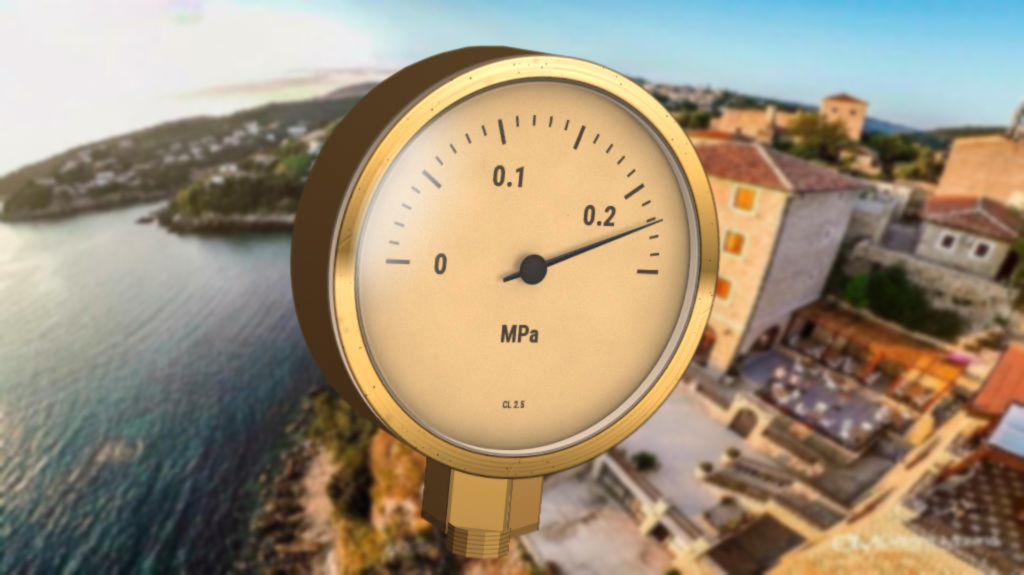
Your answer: 0.22,MPa
